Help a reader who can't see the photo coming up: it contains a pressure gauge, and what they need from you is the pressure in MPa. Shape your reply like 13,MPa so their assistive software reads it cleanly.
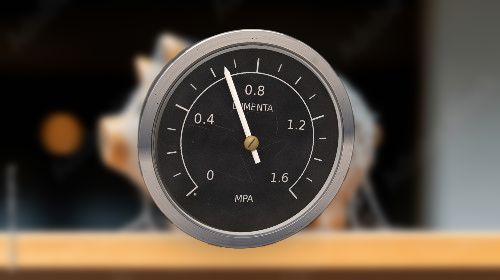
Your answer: 0.65,MPa
